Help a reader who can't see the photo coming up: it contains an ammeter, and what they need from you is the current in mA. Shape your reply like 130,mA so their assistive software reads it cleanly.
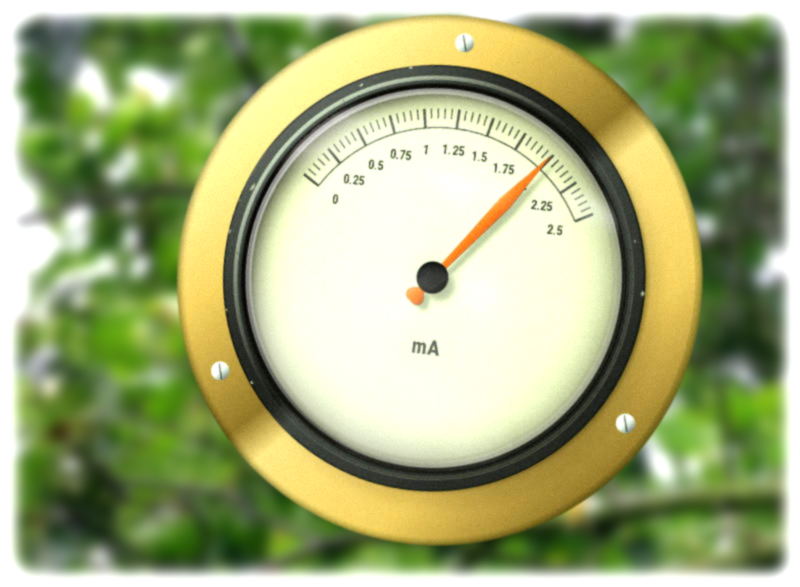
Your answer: 2,mA
